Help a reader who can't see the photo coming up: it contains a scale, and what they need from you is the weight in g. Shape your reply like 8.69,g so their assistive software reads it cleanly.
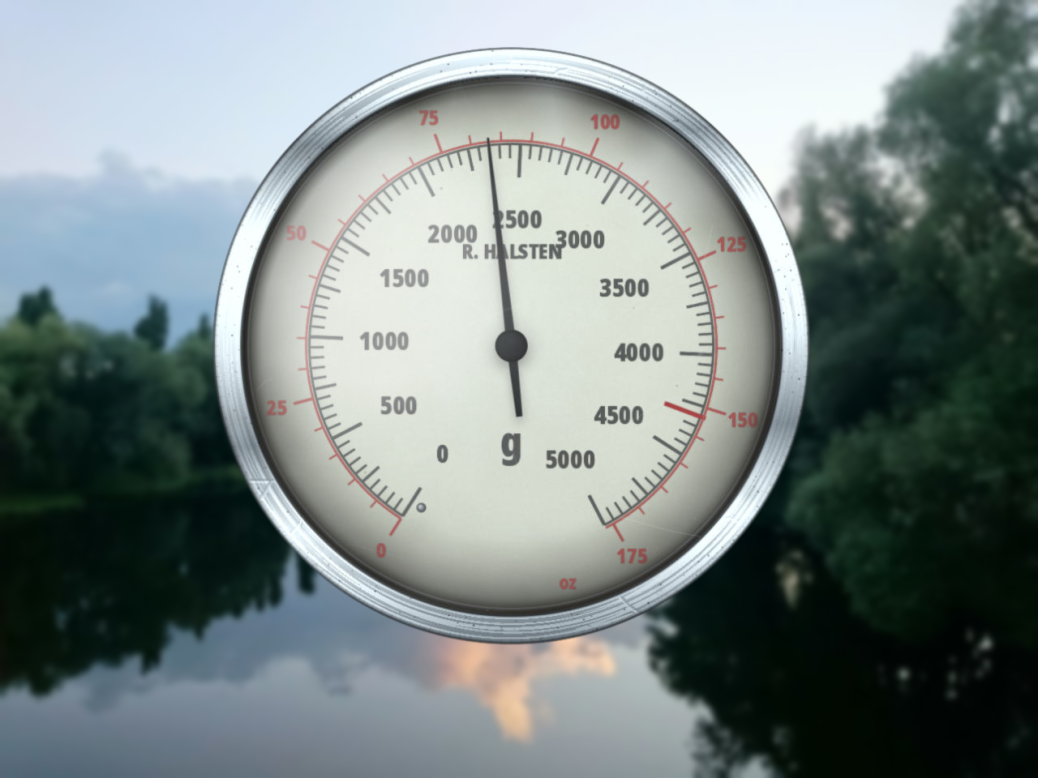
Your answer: 2350,g
